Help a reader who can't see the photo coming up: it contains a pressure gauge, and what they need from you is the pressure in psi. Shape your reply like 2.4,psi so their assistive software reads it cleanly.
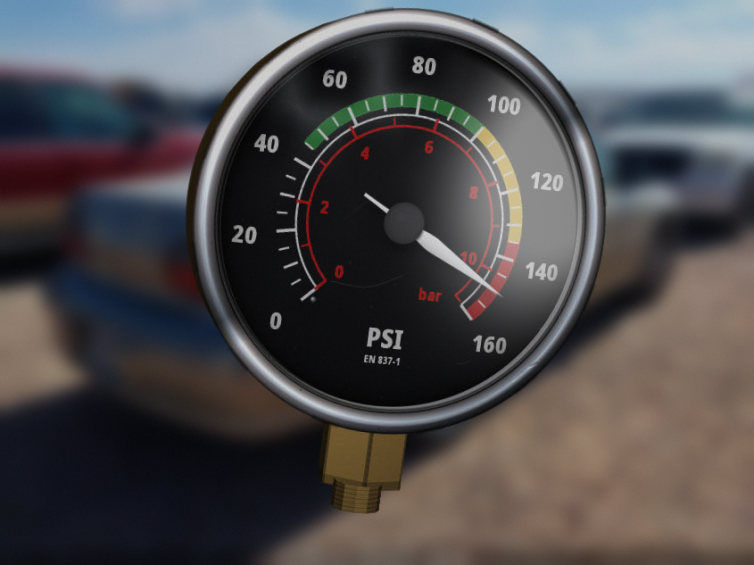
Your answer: 150,psi
